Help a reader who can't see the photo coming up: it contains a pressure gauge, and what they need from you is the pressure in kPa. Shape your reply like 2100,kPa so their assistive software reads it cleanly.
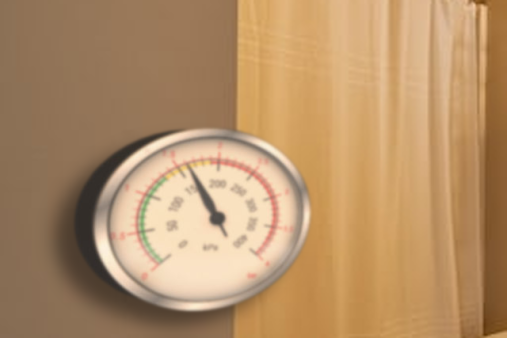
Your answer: 160,kPa
